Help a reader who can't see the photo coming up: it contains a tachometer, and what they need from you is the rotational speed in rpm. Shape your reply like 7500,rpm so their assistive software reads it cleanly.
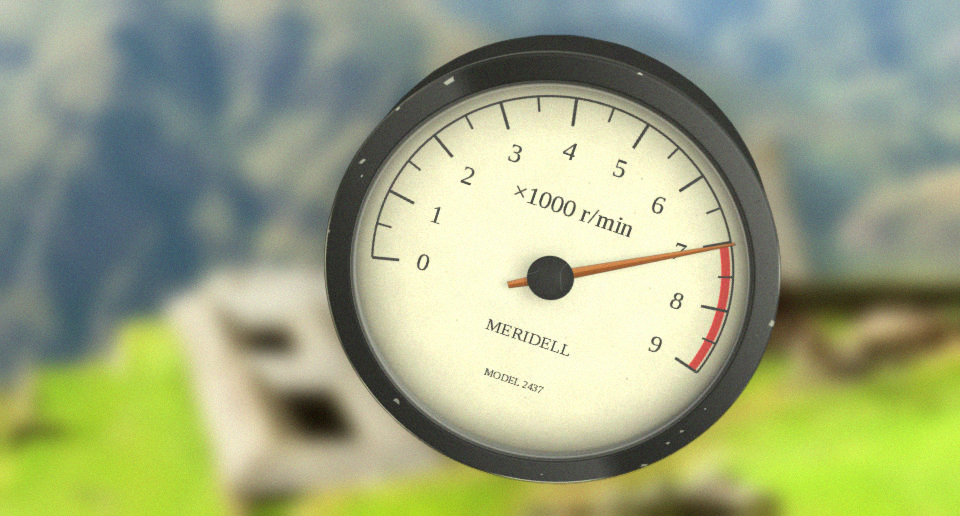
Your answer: 7000,rpm
